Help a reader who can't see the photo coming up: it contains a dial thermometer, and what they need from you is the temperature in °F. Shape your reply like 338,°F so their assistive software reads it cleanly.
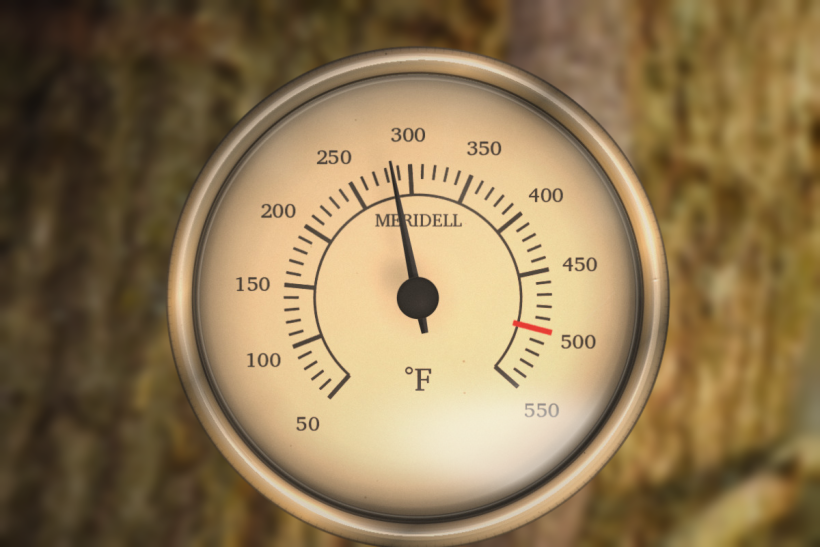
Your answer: 285,°F
